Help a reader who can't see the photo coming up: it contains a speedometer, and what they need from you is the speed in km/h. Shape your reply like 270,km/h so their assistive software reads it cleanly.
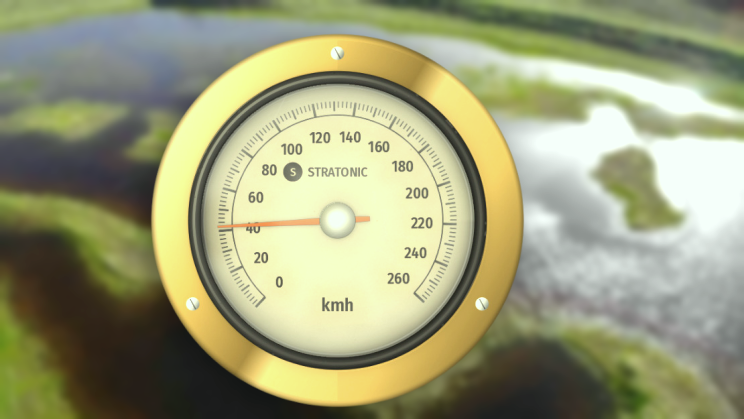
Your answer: 42,km/h
